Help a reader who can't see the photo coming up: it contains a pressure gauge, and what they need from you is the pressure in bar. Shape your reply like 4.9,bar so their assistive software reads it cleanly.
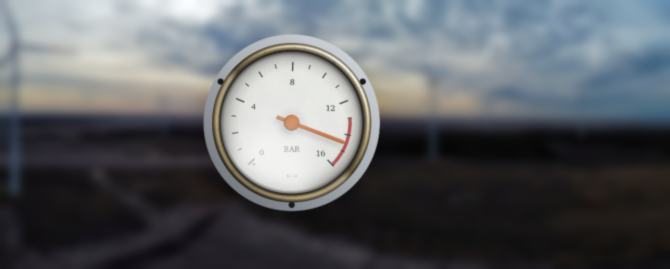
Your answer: 14.5,bar
